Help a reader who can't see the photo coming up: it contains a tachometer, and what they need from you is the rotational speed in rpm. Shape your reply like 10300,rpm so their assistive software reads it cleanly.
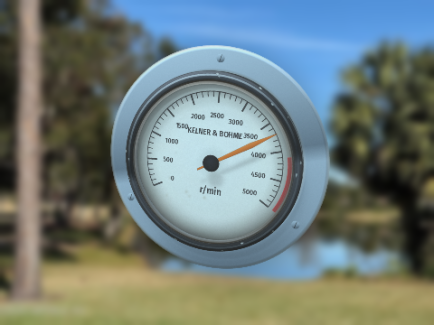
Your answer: 3700,rpm
